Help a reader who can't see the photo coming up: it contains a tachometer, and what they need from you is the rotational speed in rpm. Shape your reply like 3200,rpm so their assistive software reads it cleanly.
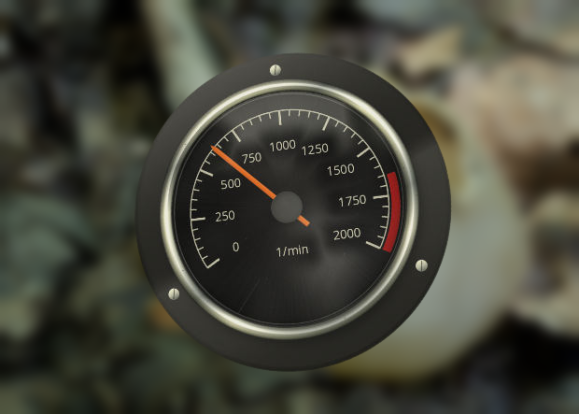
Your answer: 625,rpm
